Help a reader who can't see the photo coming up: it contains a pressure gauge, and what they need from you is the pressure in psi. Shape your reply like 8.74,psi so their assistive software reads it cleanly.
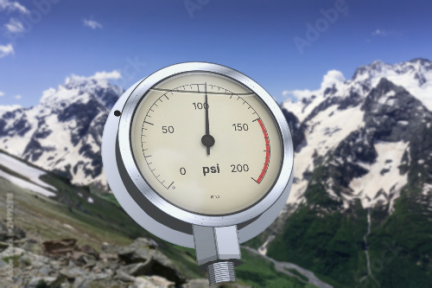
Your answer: 105,psi
